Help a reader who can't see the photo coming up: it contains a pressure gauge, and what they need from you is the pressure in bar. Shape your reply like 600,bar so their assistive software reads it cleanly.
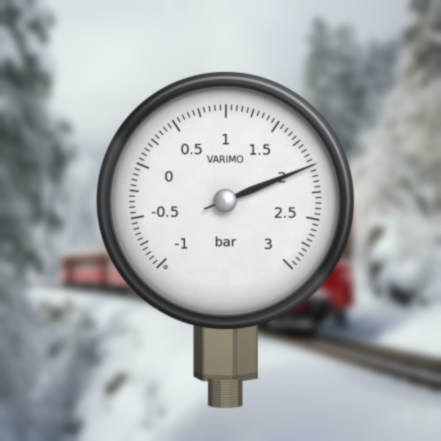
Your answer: 2,bar
